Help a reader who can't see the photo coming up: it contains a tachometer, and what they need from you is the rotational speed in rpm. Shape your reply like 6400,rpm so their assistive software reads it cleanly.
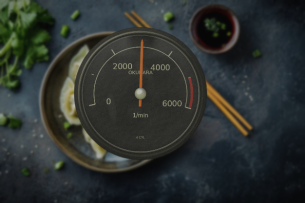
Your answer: 3000,rpm
